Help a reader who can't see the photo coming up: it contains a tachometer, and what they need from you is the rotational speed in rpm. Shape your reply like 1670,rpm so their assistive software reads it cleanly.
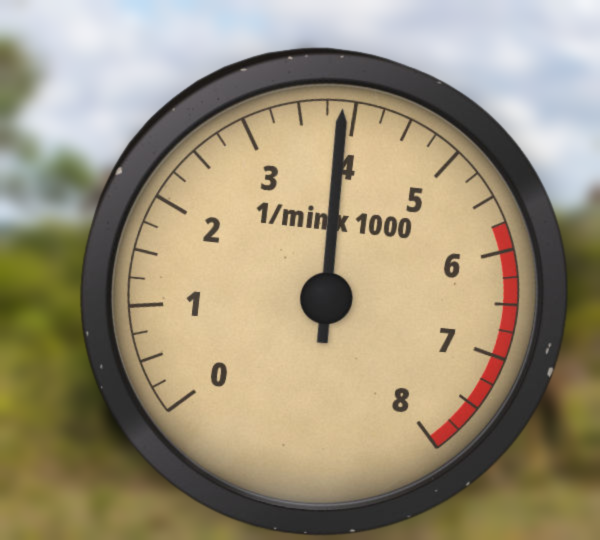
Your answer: 3875,rpm
